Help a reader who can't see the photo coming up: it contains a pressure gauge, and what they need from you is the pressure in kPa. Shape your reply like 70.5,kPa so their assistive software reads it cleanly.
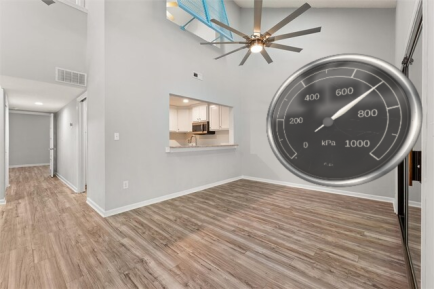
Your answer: 700,kPa
